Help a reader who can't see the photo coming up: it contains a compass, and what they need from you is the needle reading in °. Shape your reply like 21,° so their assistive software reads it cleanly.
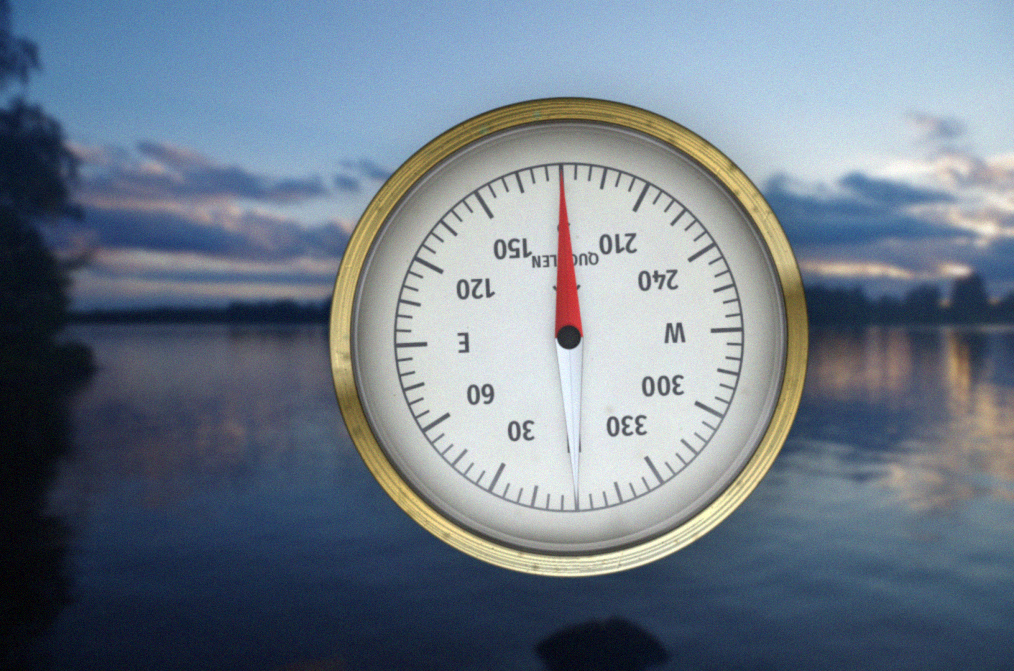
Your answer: 180,°
